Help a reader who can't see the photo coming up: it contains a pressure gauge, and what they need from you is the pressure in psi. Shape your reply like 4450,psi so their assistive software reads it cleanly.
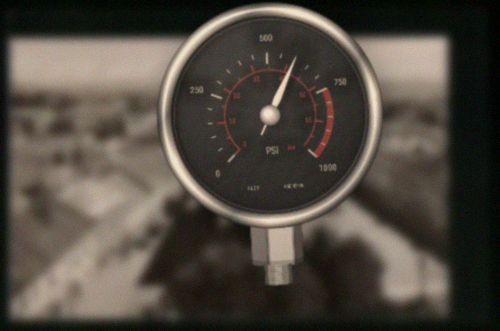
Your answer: 600,psi
